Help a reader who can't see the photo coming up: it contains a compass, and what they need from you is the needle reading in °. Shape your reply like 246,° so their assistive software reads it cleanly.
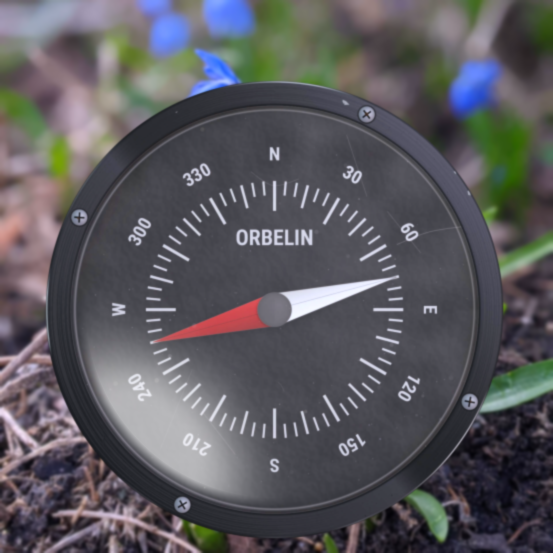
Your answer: 255,°
